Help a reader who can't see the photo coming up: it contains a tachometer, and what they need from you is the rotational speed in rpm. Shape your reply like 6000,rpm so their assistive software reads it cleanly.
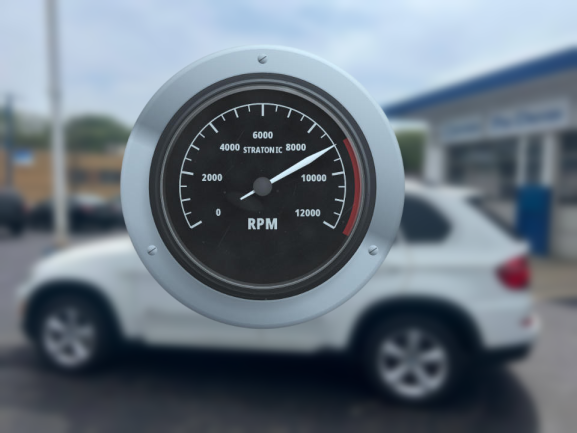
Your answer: 9000,rpm
